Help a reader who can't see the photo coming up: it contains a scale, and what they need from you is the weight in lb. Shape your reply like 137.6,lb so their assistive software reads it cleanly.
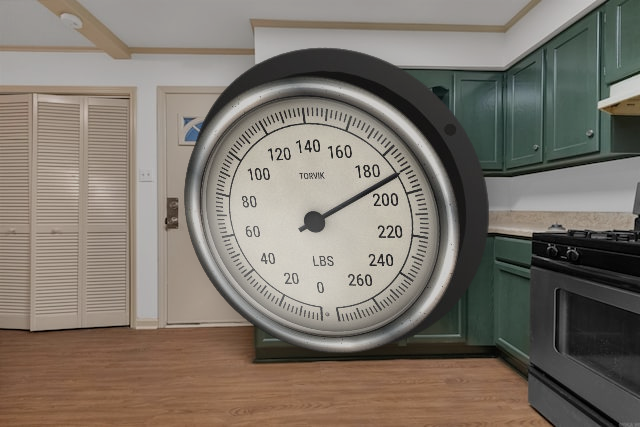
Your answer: 190,lb
